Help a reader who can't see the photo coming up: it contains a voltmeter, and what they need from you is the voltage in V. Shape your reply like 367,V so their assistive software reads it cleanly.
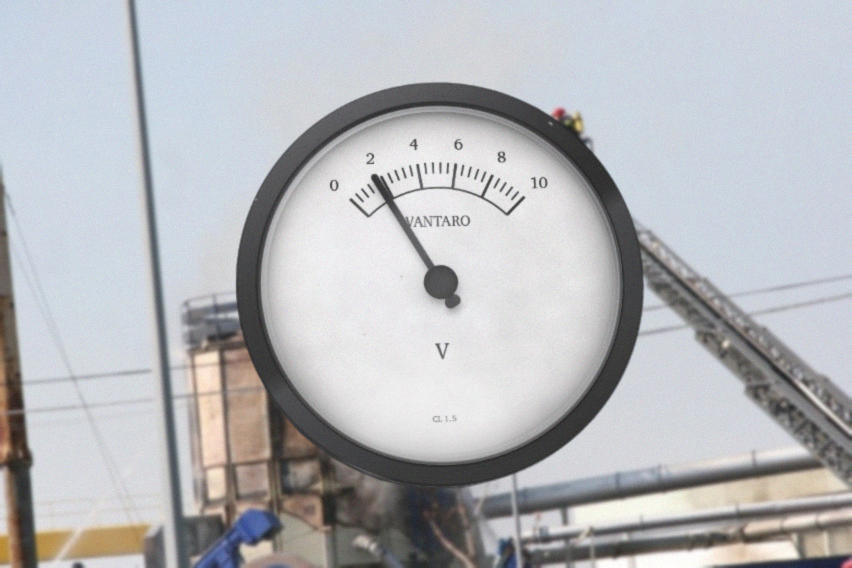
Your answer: 1.6,V
